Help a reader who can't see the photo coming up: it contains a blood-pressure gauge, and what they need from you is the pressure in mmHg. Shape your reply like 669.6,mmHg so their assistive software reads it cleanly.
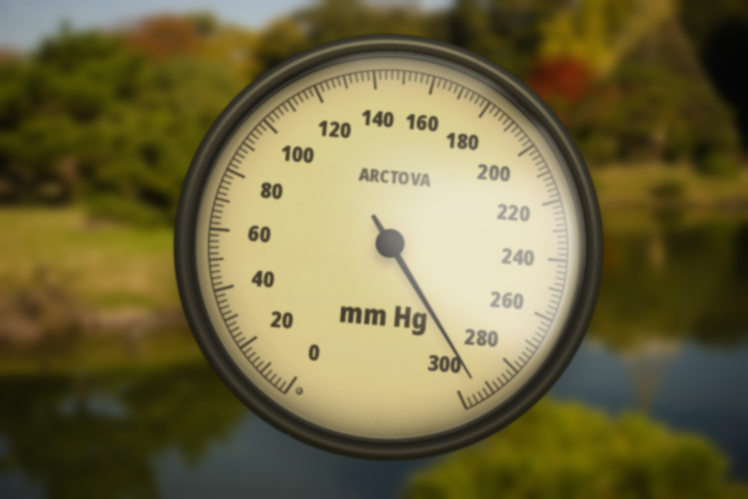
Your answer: 294,mmHg
